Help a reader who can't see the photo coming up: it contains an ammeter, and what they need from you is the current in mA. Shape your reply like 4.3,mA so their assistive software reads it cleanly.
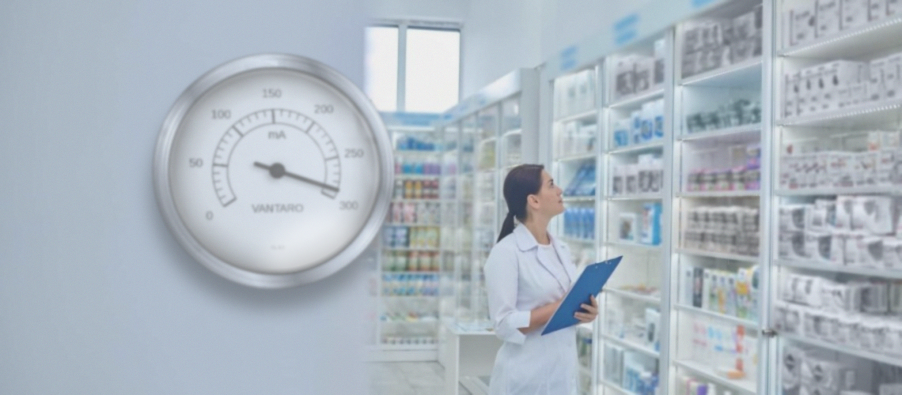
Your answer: 290,mA
